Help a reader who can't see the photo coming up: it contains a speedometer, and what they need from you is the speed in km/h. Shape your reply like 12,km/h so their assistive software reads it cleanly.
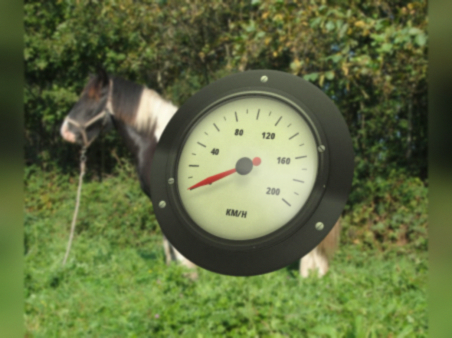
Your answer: 0,km/h
